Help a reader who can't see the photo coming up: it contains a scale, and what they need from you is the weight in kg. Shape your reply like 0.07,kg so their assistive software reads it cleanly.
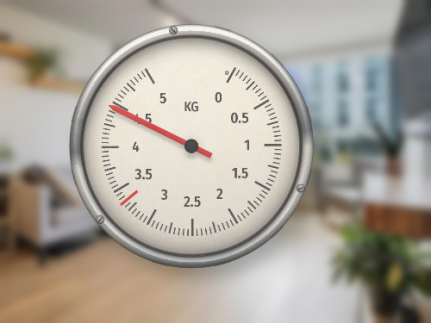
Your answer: 4.45,kg
